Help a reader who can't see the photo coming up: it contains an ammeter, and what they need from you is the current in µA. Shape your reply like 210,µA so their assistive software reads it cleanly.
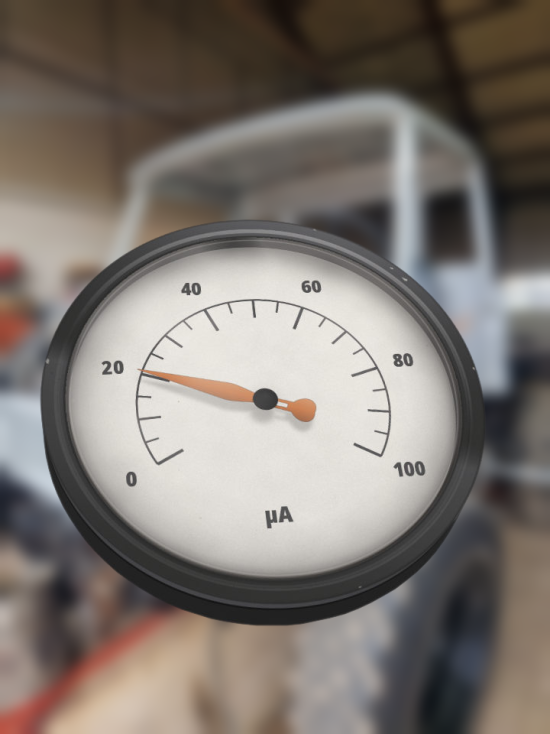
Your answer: 20,µA
